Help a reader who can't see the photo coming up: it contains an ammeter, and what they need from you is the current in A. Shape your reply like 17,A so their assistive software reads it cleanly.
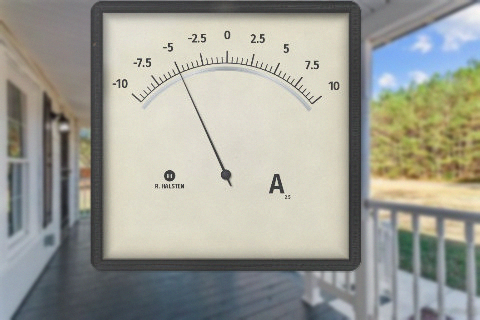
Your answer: -5,A
